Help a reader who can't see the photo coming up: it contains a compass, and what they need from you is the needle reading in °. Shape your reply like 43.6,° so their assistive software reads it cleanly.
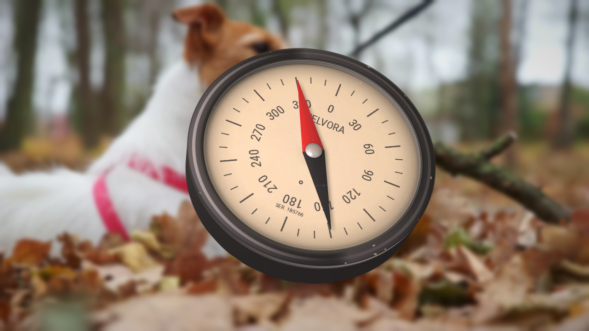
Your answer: 330,°
